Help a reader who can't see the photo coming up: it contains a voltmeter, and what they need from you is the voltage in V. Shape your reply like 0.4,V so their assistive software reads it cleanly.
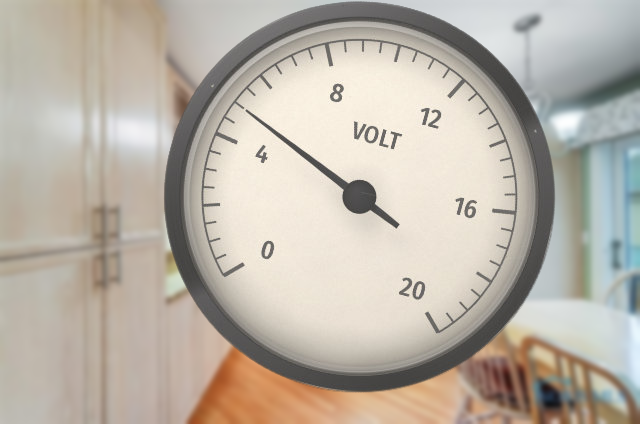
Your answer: 5,V
